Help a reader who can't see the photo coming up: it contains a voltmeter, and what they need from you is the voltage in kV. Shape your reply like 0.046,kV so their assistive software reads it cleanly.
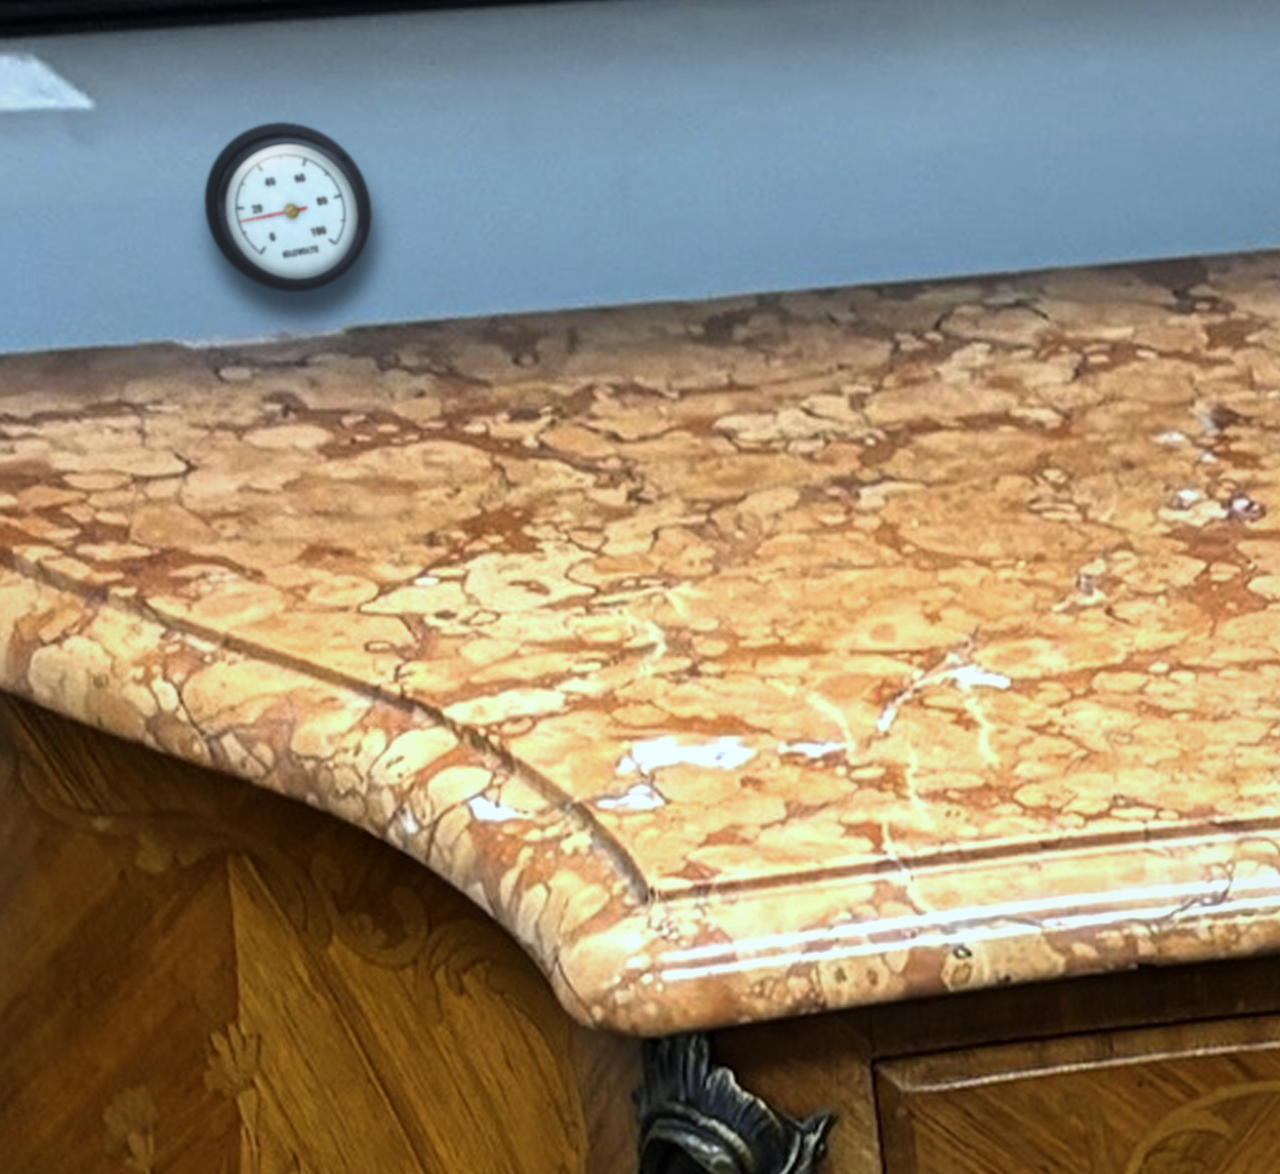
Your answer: 15,kV
